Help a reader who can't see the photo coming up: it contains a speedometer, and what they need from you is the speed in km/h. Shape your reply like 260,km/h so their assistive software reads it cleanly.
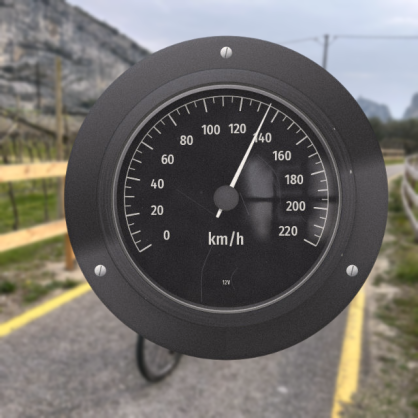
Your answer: 135,km/h
